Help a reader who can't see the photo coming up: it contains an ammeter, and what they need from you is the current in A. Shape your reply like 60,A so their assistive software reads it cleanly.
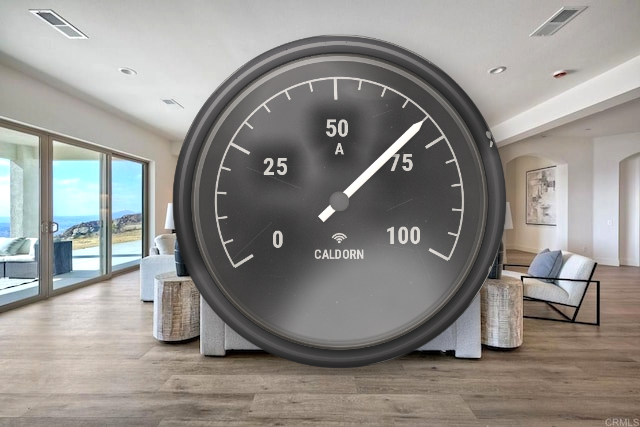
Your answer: 70,A
